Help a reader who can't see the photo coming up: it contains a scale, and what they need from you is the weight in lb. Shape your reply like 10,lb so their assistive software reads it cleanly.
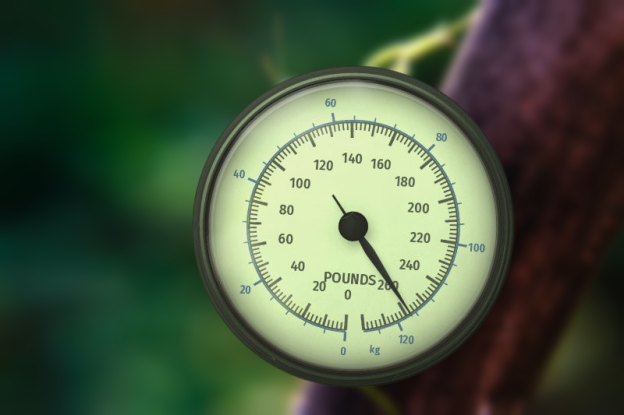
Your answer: 258,lb
